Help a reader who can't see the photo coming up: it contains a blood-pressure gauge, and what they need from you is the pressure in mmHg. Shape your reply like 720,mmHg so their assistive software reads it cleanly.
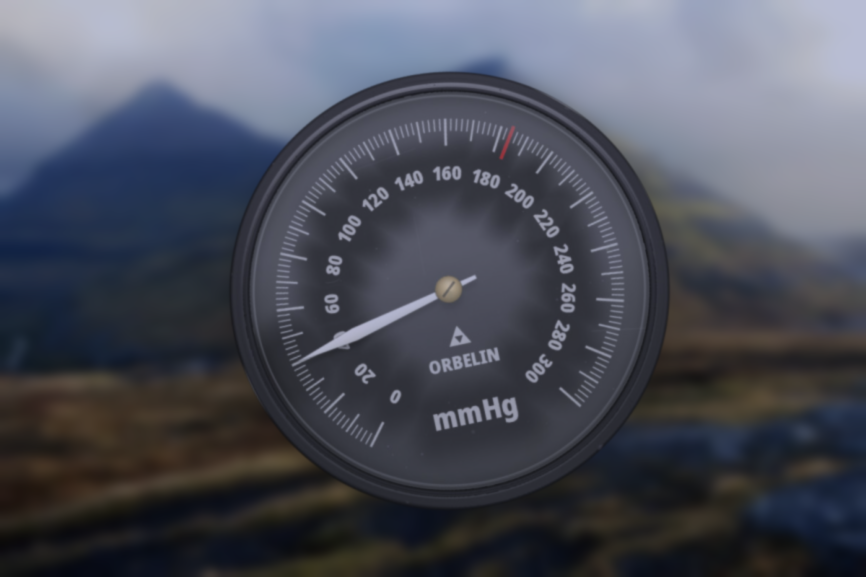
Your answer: 40,mmHg
